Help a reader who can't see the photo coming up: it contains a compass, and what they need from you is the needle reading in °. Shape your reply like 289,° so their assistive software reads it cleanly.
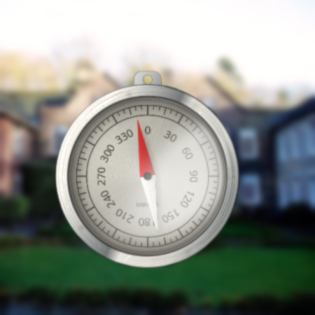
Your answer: 350,°
